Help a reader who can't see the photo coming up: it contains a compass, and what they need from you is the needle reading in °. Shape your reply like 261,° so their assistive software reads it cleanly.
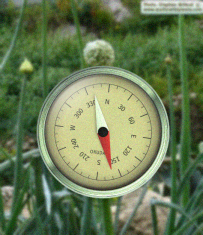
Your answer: 160,°
